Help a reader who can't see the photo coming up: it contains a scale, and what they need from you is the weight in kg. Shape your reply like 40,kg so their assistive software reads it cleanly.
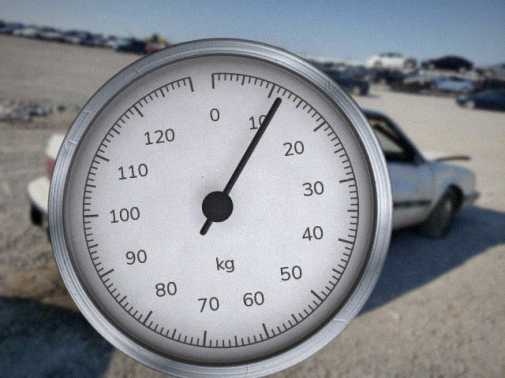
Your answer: 12,kg
